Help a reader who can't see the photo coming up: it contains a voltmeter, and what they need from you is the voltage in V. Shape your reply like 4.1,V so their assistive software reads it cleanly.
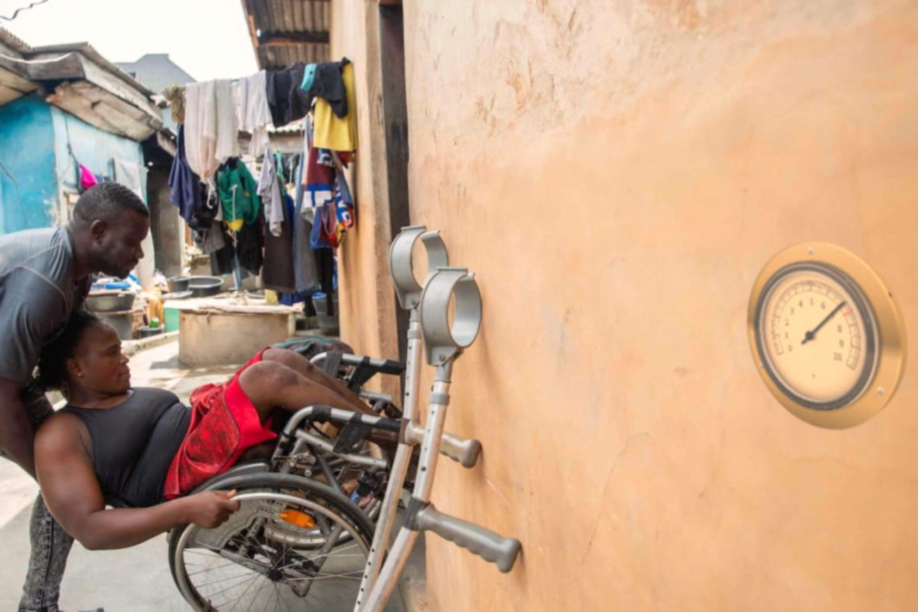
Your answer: 7,V
